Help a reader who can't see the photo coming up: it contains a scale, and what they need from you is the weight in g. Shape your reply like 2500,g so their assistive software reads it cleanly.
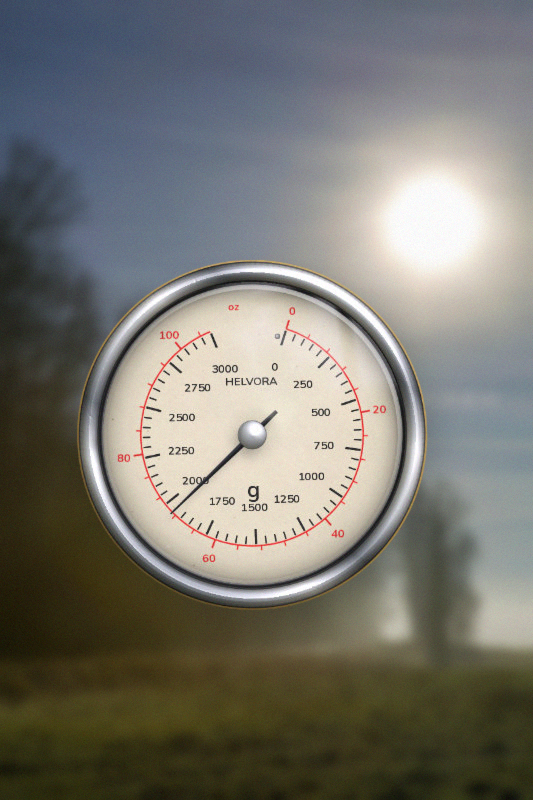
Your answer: 1950,g
